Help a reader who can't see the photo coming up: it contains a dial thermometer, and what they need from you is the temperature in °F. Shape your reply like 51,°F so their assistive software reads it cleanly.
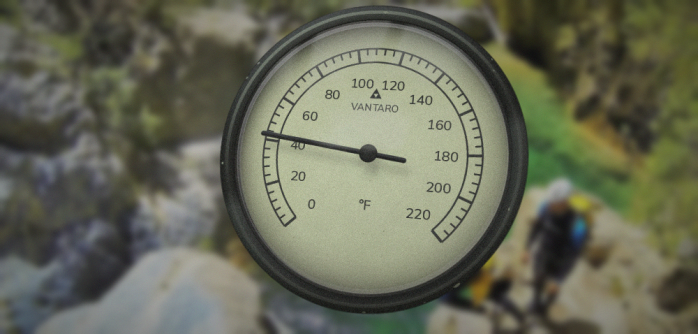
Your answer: 42,°F
